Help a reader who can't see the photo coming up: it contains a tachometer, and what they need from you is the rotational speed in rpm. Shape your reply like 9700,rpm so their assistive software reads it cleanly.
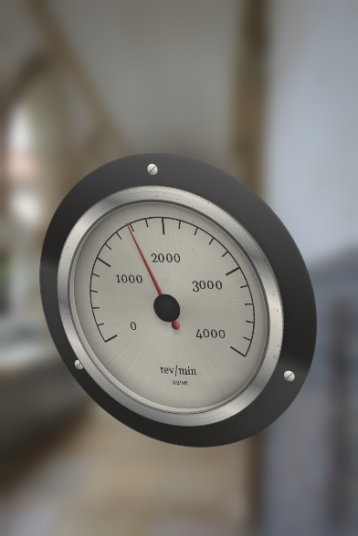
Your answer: 1600,rpm
